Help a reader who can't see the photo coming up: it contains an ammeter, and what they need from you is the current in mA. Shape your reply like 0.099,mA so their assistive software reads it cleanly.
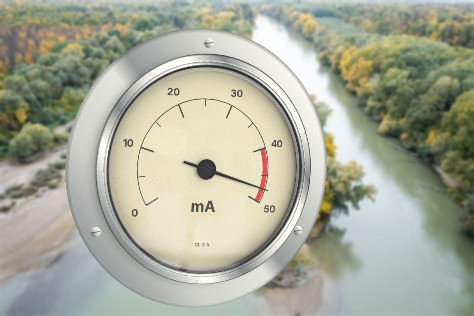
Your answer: 47.5,mA
